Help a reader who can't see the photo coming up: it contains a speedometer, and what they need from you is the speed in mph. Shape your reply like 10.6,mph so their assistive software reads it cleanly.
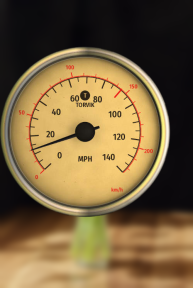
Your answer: 12.5,mph
